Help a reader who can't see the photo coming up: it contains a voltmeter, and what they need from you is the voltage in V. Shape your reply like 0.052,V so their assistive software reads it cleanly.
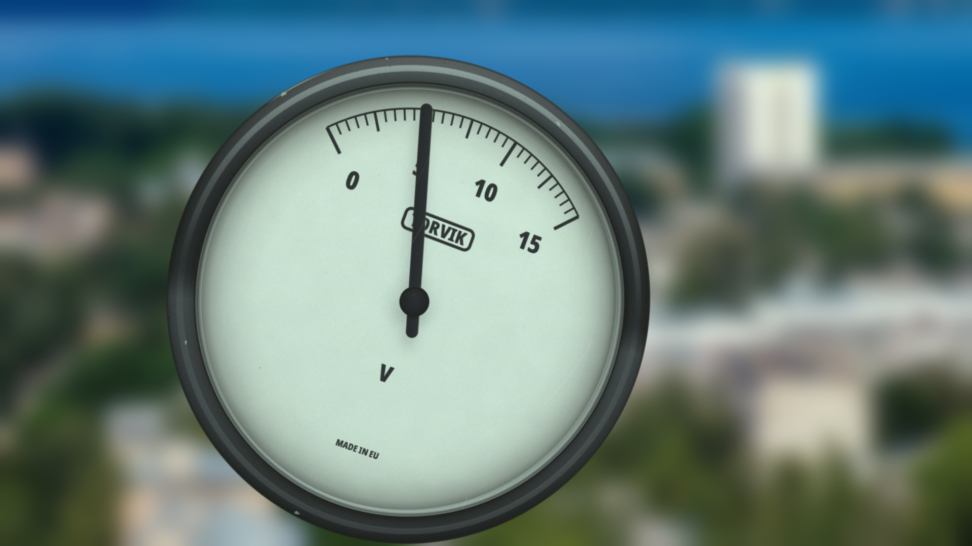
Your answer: 5,V
